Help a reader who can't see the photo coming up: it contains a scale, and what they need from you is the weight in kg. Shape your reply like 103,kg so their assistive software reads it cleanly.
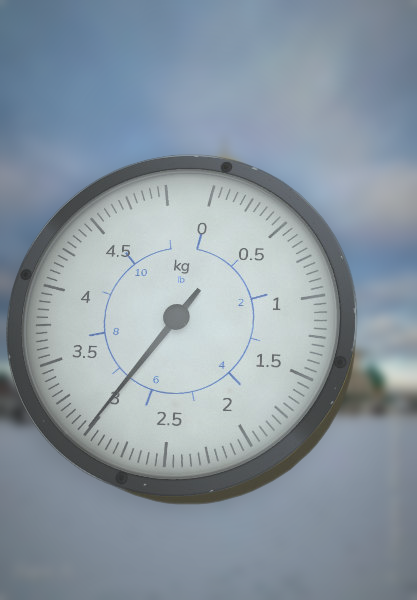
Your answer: 3,kg
